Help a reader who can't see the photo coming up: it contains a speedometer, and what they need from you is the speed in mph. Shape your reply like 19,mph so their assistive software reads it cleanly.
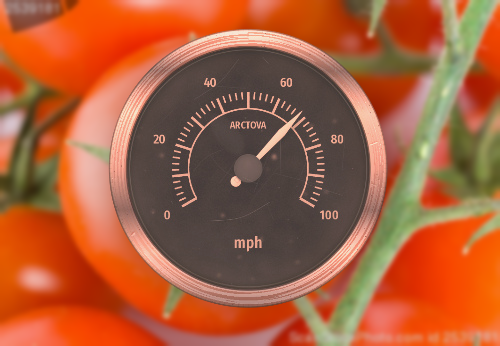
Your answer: 68,mph
